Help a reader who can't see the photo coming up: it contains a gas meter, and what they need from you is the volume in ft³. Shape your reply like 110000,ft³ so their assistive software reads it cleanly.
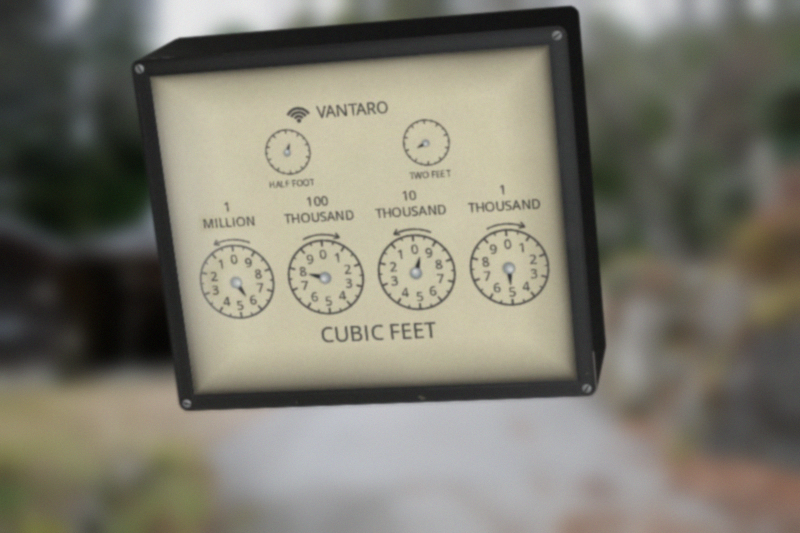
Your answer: 579500,ft³
